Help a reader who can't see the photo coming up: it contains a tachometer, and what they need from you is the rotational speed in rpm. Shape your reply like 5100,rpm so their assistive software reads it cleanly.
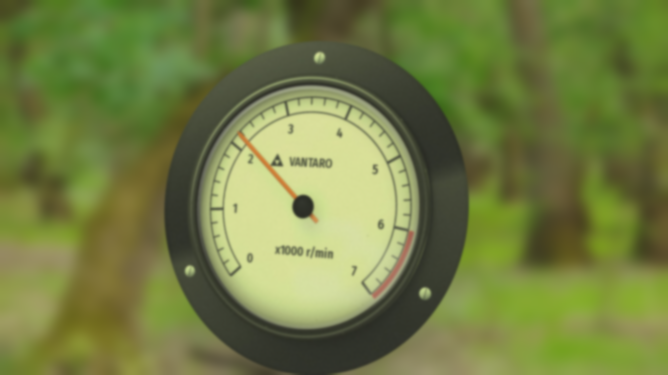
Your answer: 2200,rpm
